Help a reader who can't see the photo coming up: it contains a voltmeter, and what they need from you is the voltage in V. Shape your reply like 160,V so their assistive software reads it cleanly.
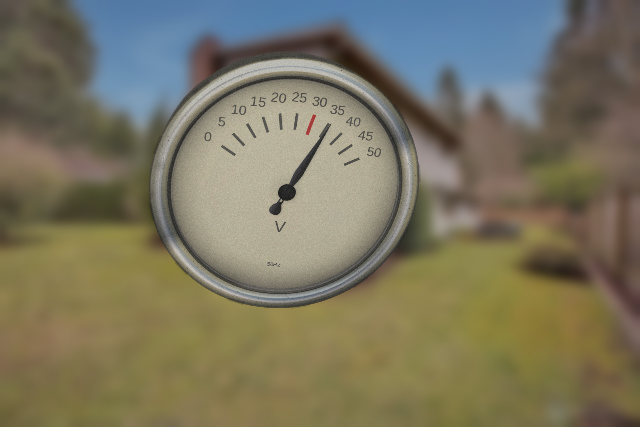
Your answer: 35,V
